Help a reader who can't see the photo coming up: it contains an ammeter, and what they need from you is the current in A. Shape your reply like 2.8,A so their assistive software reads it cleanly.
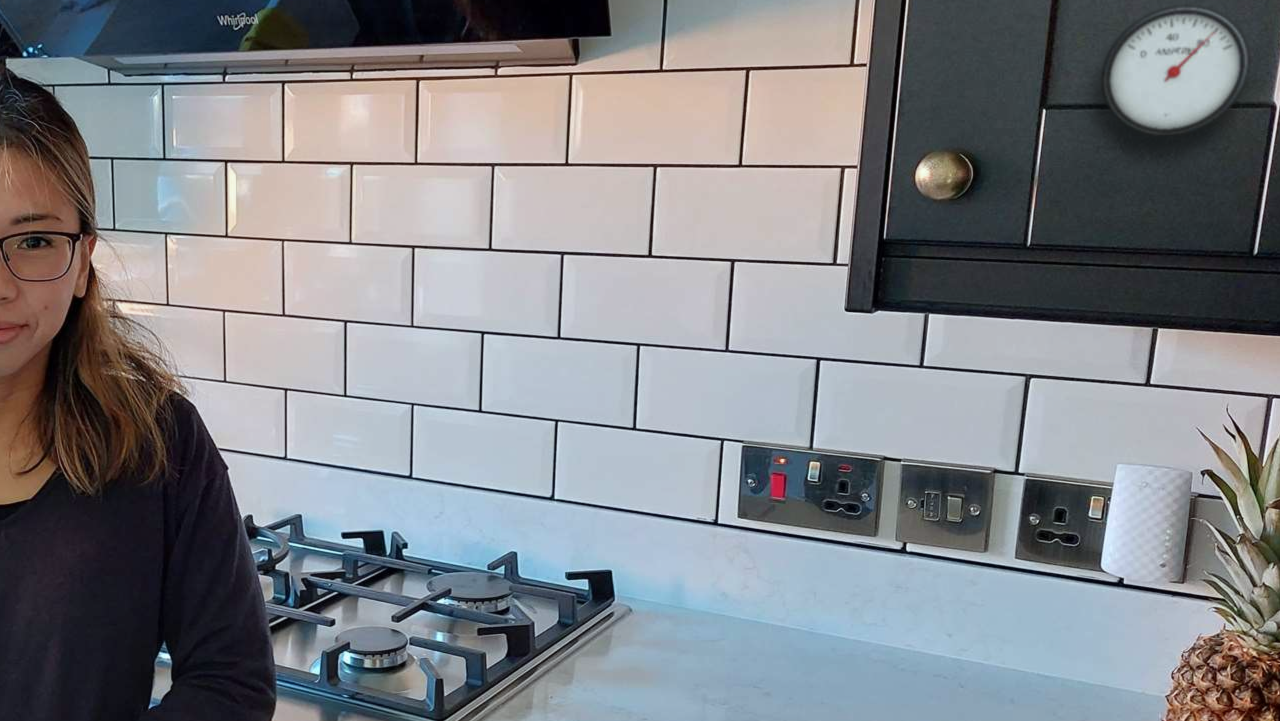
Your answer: 80,A
